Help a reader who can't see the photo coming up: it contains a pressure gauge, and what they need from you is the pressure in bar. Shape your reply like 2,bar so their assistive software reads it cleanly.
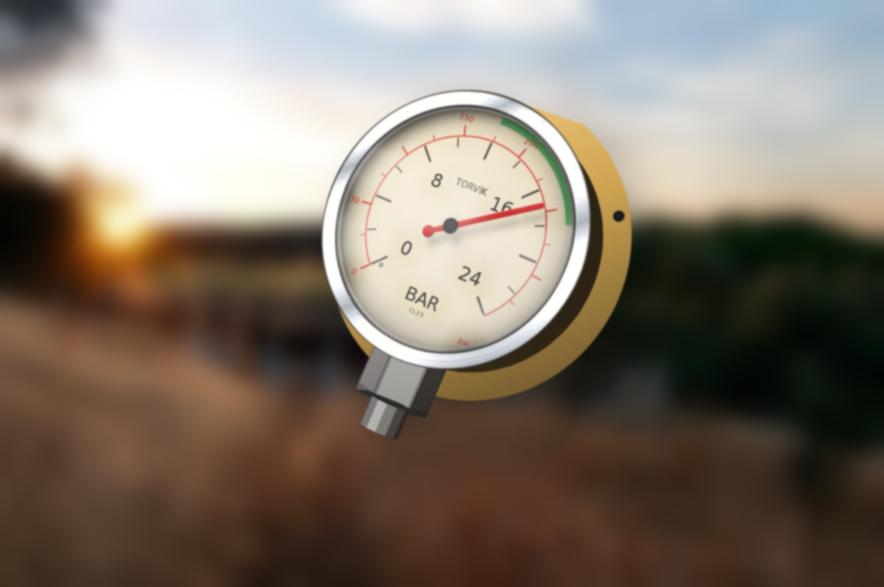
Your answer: 17,bar
